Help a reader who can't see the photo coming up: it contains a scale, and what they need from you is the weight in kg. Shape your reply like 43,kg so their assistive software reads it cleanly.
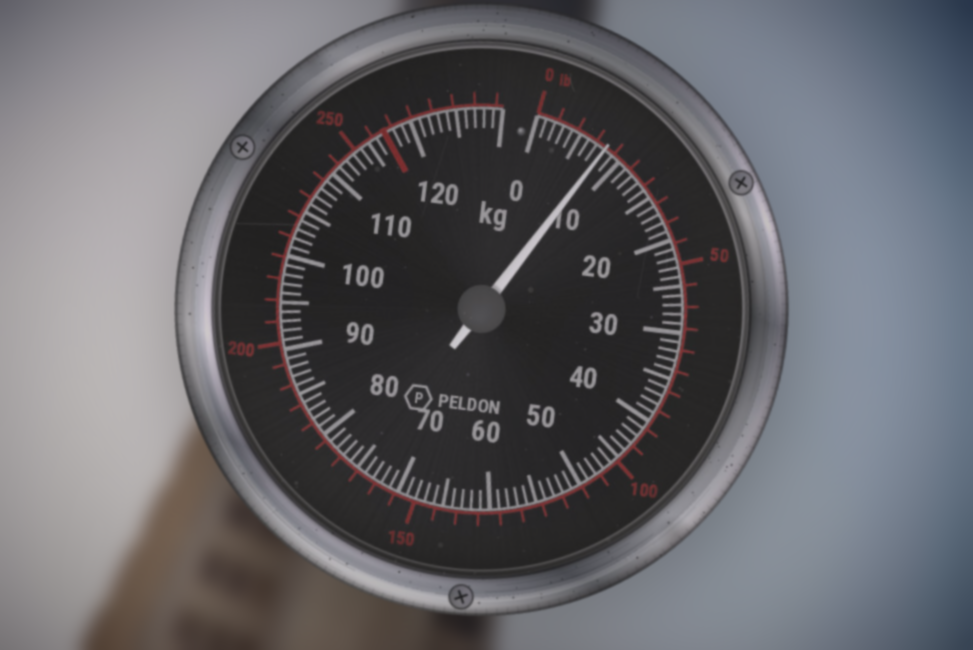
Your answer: 8,kg
